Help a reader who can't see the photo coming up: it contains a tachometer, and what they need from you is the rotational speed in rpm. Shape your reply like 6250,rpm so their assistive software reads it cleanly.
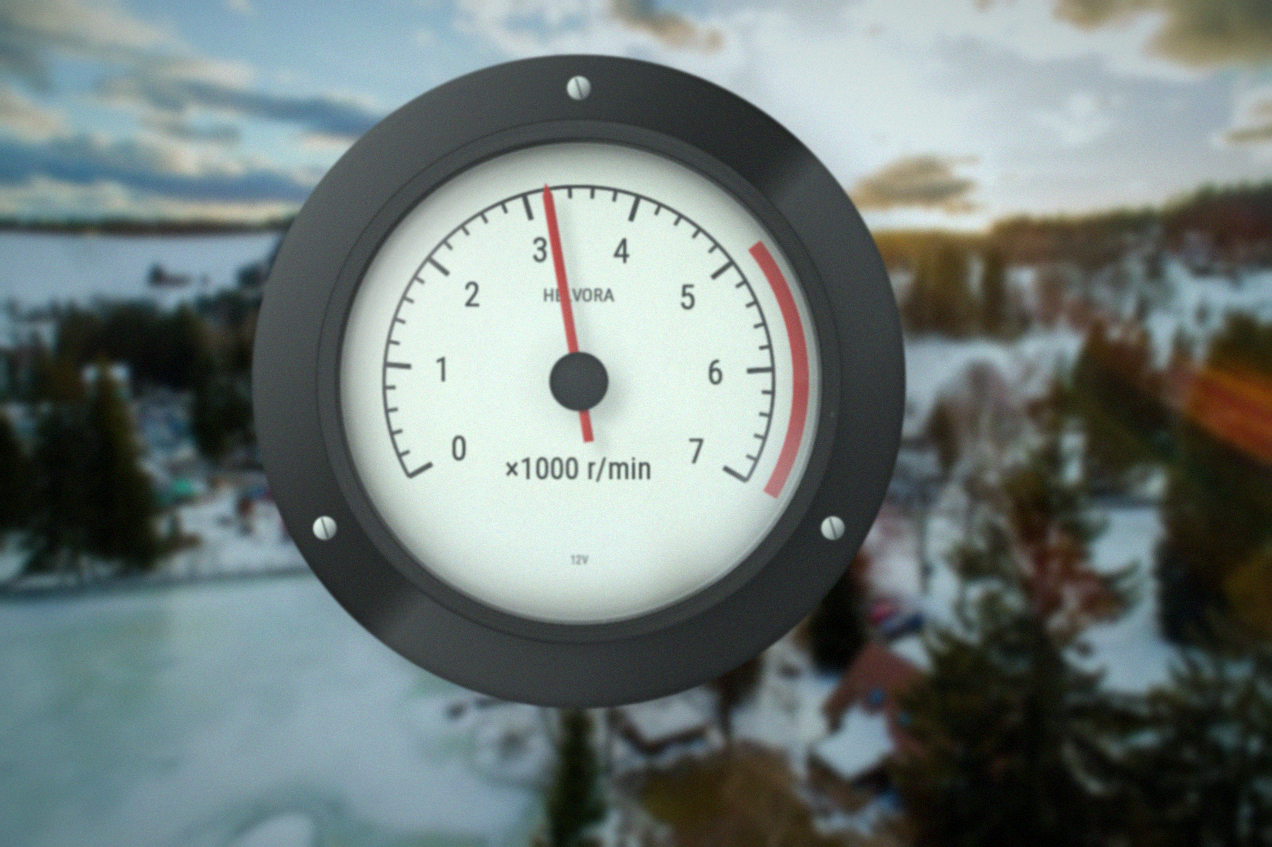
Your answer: 3200,rpm
